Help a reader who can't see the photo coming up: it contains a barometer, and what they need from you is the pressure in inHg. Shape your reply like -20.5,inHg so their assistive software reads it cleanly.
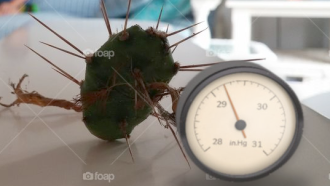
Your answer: 29.2,inHg
